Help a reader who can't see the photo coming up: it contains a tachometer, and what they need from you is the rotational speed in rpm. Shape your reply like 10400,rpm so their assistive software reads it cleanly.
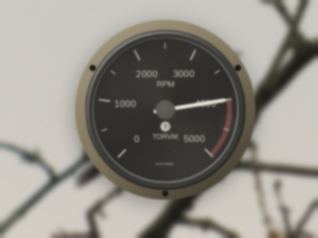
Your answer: 4000,rpm
